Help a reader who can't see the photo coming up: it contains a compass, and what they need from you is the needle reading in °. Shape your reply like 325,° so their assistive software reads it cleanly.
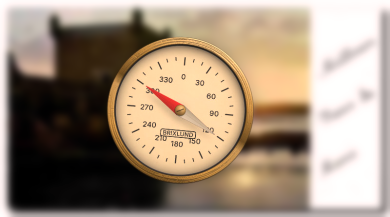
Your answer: 300,°
